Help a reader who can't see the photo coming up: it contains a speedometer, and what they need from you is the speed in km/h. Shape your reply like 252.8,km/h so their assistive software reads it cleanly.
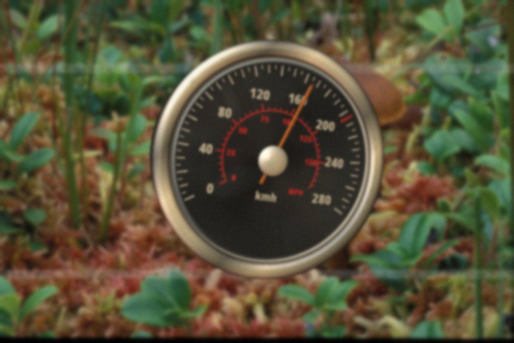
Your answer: 165,km/h
